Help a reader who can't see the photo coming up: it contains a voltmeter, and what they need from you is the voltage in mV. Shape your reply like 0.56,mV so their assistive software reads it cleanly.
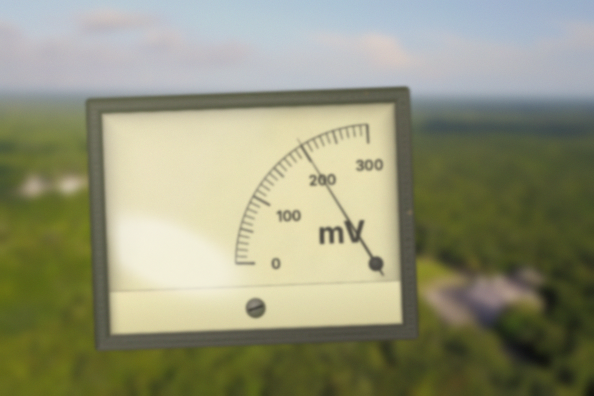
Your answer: 200,mV
